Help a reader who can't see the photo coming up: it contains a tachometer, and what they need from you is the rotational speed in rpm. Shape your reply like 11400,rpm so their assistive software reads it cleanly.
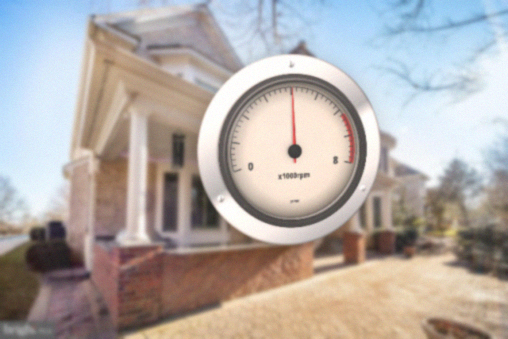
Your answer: 4000,rpm
